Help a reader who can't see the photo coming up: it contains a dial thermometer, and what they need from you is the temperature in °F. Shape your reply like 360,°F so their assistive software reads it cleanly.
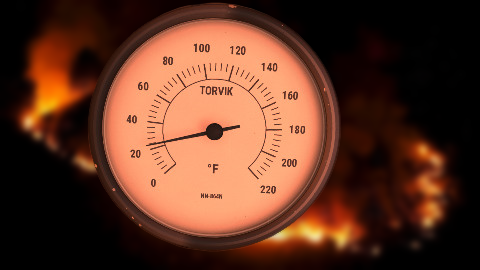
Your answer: 24,°F
